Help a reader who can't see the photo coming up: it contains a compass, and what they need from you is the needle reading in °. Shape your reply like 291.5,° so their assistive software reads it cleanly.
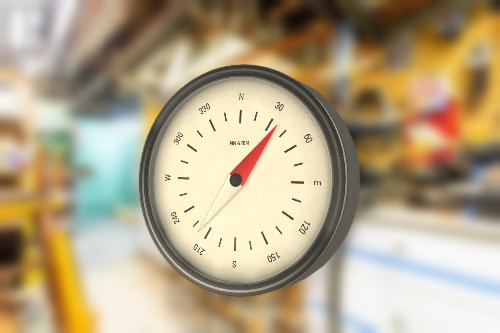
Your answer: 37.5,°
